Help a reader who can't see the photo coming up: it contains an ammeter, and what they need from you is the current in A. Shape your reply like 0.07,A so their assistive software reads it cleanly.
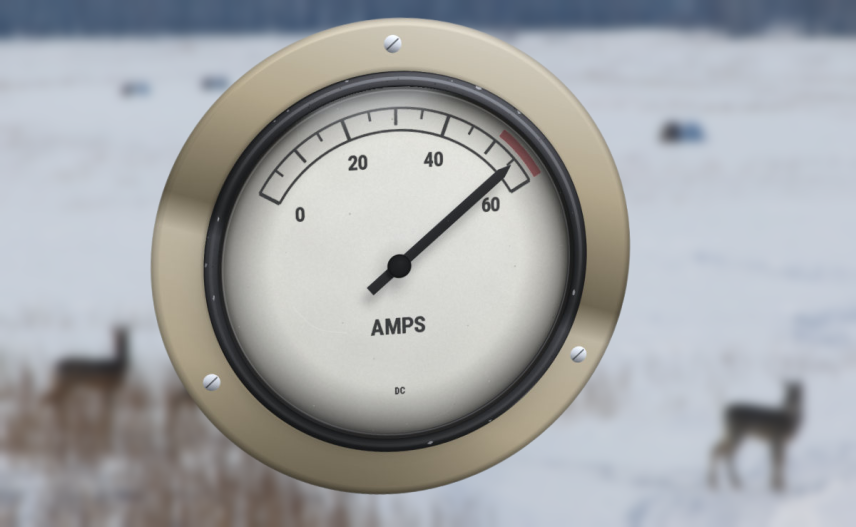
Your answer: 55,A
